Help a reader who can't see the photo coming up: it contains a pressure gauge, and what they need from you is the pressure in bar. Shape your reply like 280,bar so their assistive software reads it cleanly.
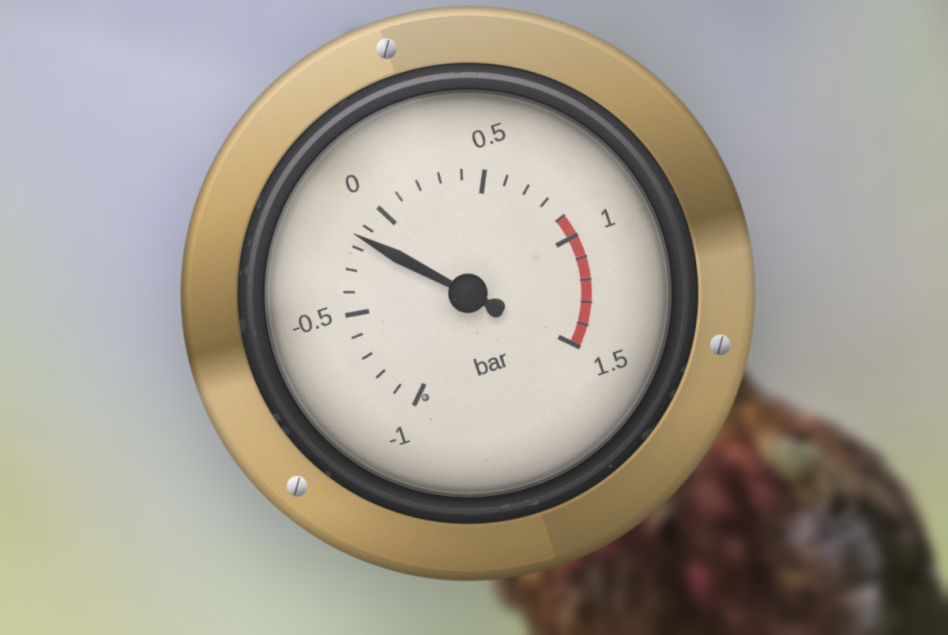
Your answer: -0.15,bar
